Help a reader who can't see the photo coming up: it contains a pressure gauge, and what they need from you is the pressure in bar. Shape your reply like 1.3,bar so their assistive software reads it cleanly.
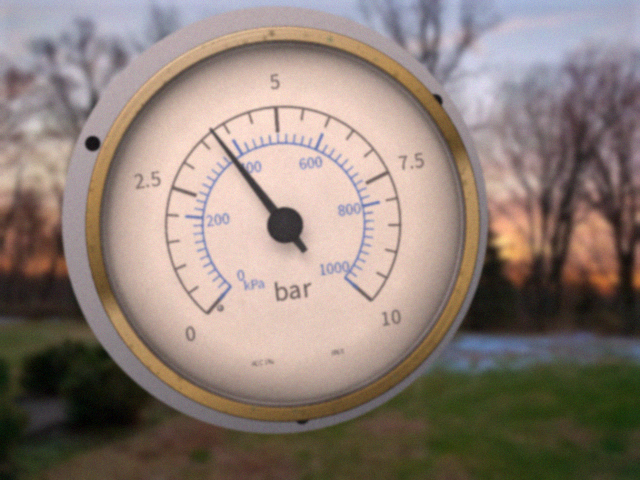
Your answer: 3.75,bar
